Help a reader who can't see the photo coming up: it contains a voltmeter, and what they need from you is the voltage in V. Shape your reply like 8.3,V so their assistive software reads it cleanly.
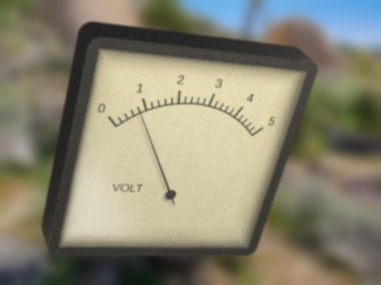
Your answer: 0.8,V
